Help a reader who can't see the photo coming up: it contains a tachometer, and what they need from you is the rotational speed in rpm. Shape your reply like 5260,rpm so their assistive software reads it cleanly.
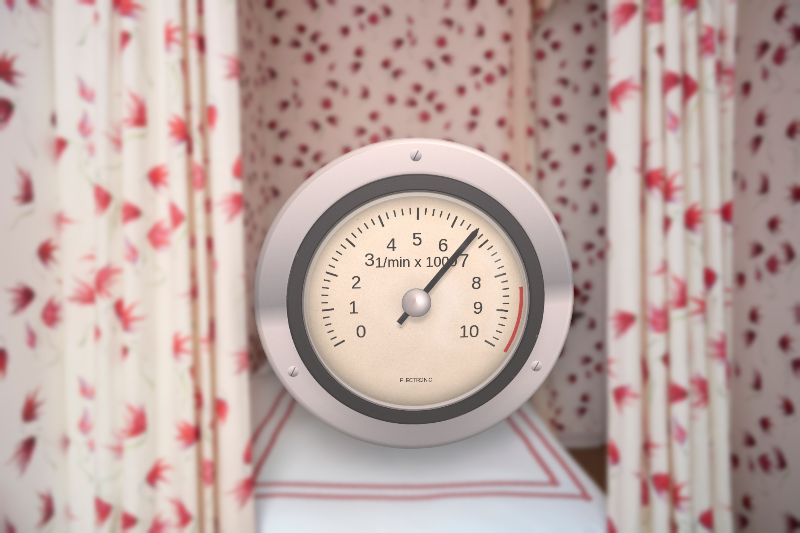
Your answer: 6600,rpm
